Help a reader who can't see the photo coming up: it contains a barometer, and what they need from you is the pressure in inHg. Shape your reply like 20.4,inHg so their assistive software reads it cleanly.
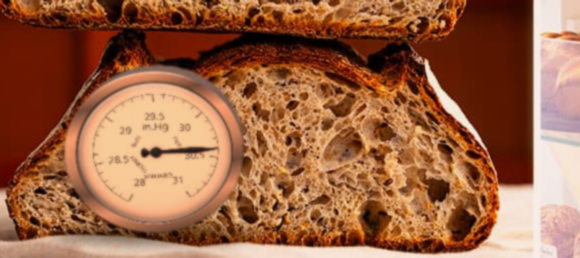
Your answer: 30.4,inHg
